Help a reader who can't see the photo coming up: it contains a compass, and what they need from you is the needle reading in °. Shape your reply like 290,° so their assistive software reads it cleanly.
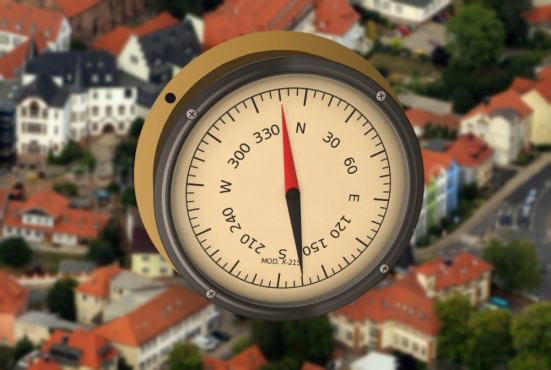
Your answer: 345,°
